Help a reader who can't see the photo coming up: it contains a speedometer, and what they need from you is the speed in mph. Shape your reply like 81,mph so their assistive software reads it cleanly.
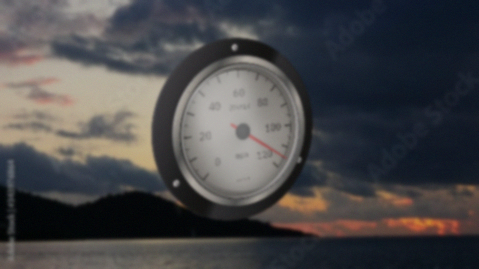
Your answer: 115,mph
